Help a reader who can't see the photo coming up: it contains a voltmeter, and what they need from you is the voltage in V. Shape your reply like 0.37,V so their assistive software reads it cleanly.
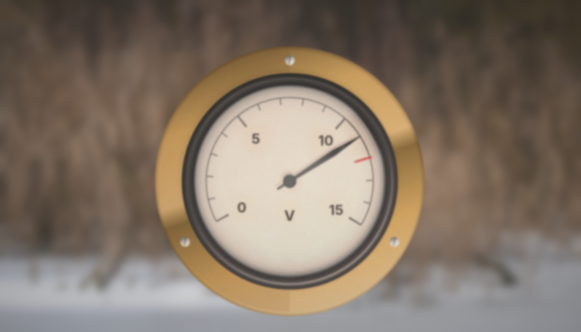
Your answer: 11,V
